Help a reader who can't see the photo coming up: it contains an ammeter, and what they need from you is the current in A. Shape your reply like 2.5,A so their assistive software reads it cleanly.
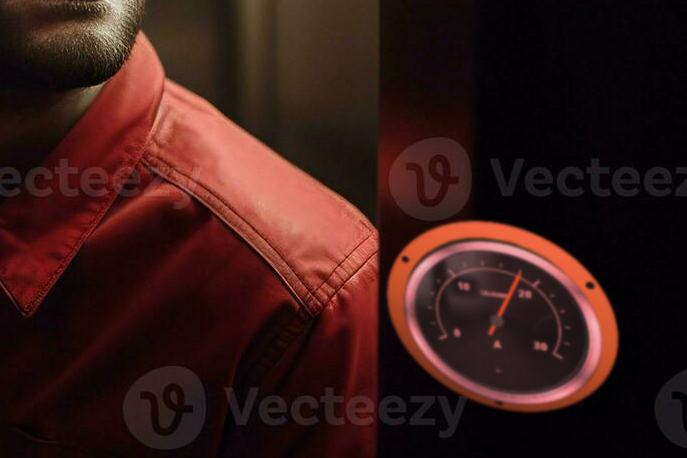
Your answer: 18,A
